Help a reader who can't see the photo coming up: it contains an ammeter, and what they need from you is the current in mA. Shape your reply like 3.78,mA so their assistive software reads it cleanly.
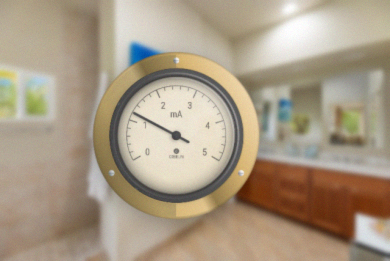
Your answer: 1.2,mA
